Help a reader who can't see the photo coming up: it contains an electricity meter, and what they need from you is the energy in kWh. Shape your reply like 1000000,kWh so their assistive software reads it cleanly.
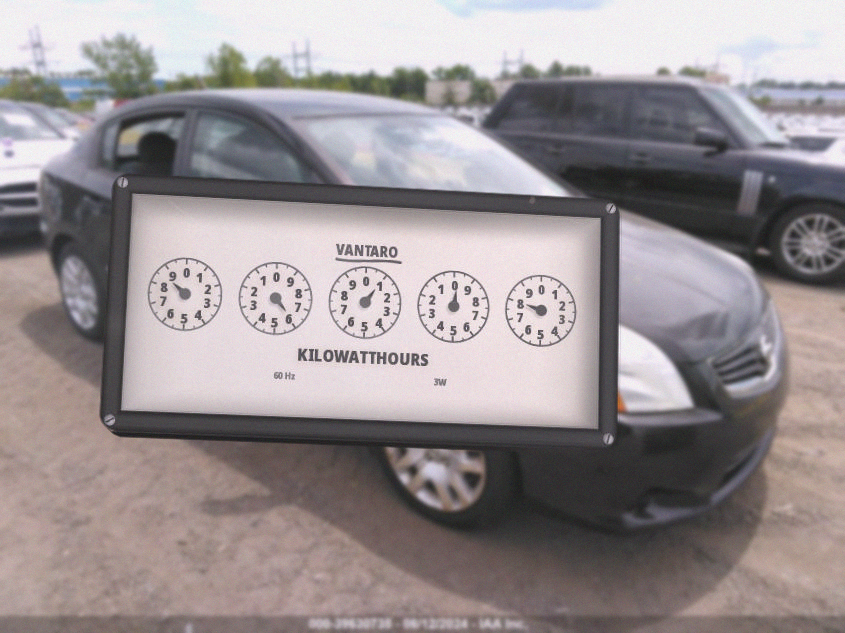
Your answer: 86098,kWh
